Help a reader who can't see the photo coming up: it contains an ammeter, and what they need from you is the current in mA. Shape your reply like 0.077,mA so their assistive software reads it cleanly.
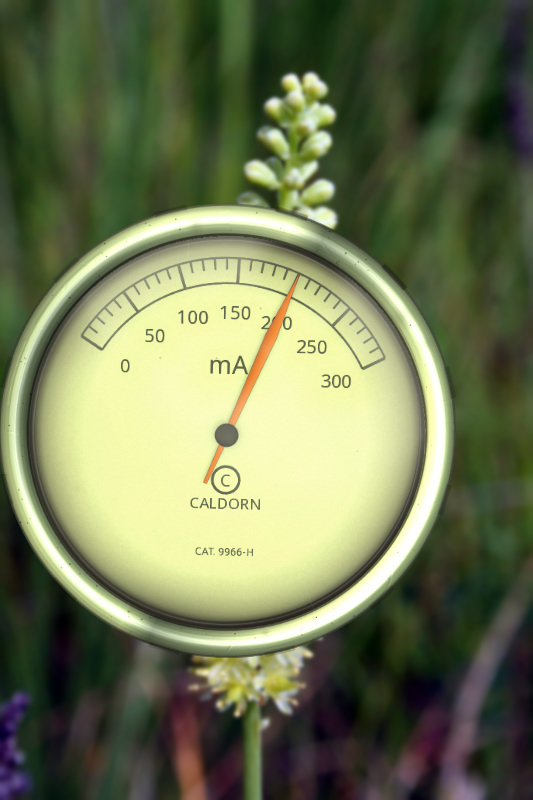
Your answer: 200,mA
